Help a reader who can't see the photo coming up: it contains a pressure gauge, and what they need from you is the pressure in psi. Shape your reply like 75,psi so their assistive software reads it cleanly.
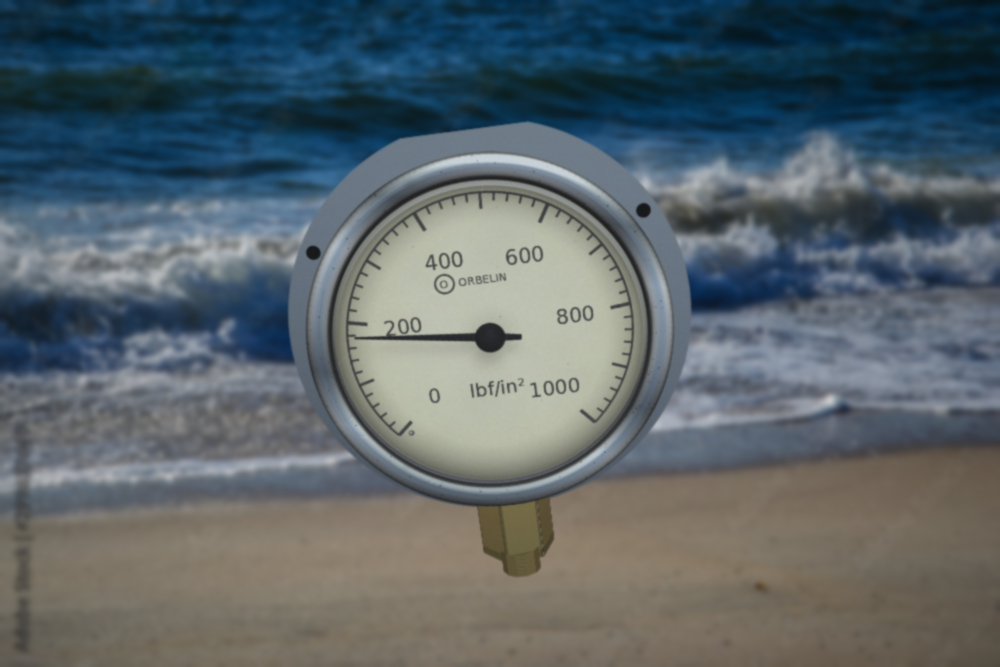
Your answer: 180,psi
